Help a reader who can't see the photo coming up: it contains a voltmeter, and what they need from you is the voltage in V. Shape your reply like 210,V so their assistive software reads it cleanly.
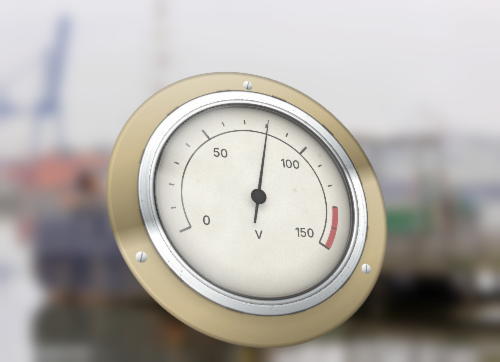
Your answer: 80,V
